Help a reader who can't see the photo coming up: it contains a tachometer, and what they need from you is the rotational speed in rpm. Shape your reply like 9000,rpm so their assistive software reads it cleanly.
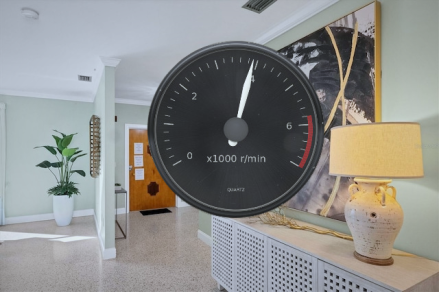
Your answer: 3900,rpm
